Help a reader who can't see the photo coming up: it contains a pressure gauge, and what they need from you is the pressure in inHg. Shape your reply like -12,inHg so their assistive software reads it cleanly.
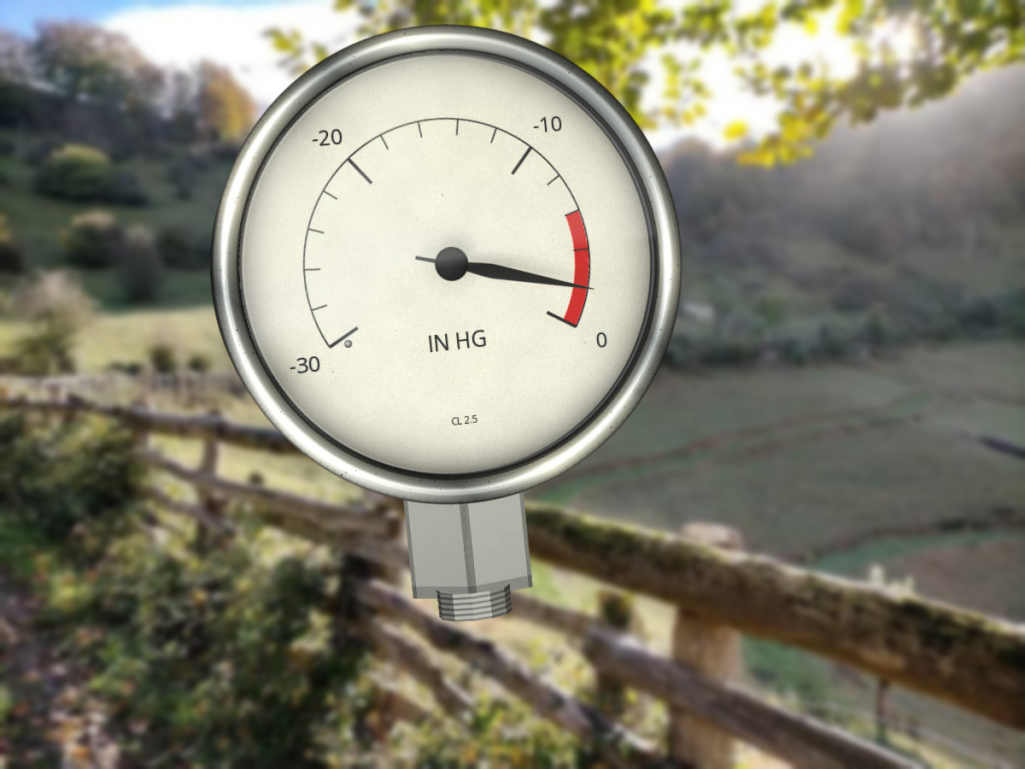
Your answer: -2,inHg
